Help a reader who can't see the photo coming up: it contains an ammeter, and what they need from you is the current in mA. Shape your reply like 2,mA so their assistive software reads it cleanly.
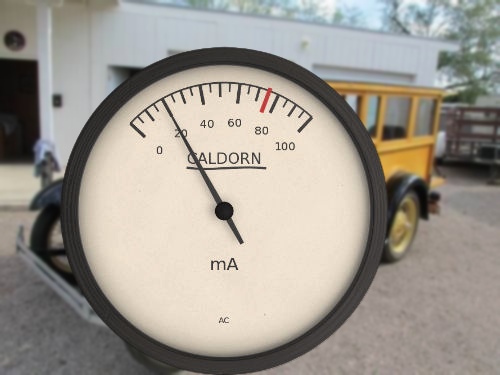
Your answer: 20,mA
